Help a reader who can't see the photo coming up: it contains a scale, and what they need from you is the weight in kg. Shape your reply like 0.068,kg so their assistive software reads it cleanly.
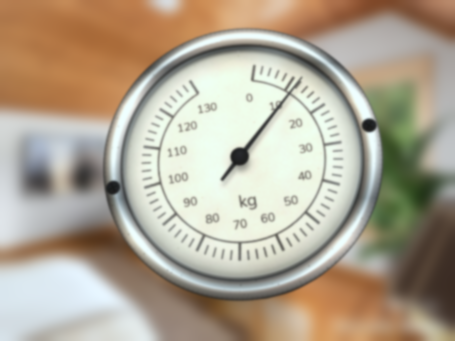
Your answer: 12,kg
